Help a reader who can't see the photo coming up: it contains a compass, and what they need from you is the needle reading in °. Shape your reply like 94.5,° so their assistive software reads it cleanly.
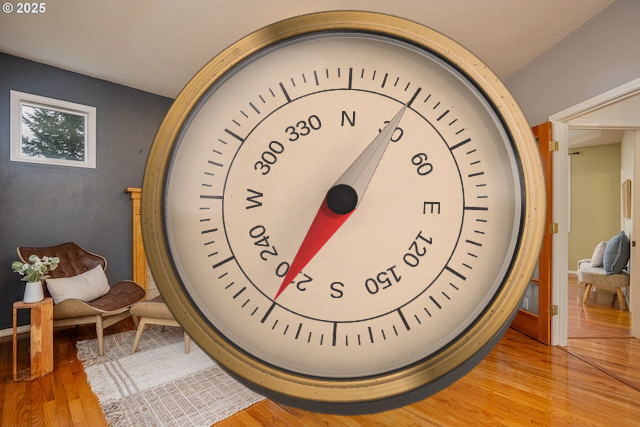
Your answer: 210,°
